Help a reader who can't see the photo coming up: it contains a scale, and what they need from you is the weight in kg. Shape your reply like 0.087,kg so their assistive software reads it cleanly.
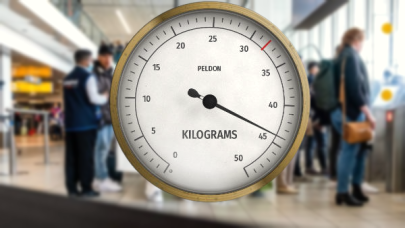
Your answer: 44,kg
